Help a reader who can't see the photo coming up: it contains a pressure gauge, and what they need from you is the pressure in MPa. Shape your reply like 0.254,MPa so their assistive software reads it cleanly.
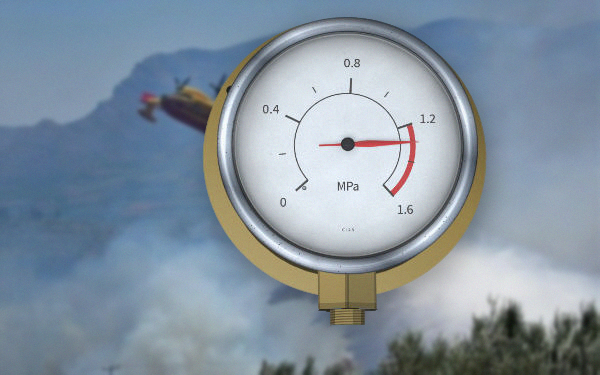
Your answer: 1.3,MPa
